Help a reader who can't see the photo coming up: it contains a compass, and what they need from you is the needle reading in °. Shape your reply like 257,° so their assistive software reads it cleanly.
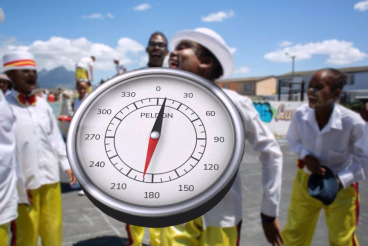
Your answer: 190,°
